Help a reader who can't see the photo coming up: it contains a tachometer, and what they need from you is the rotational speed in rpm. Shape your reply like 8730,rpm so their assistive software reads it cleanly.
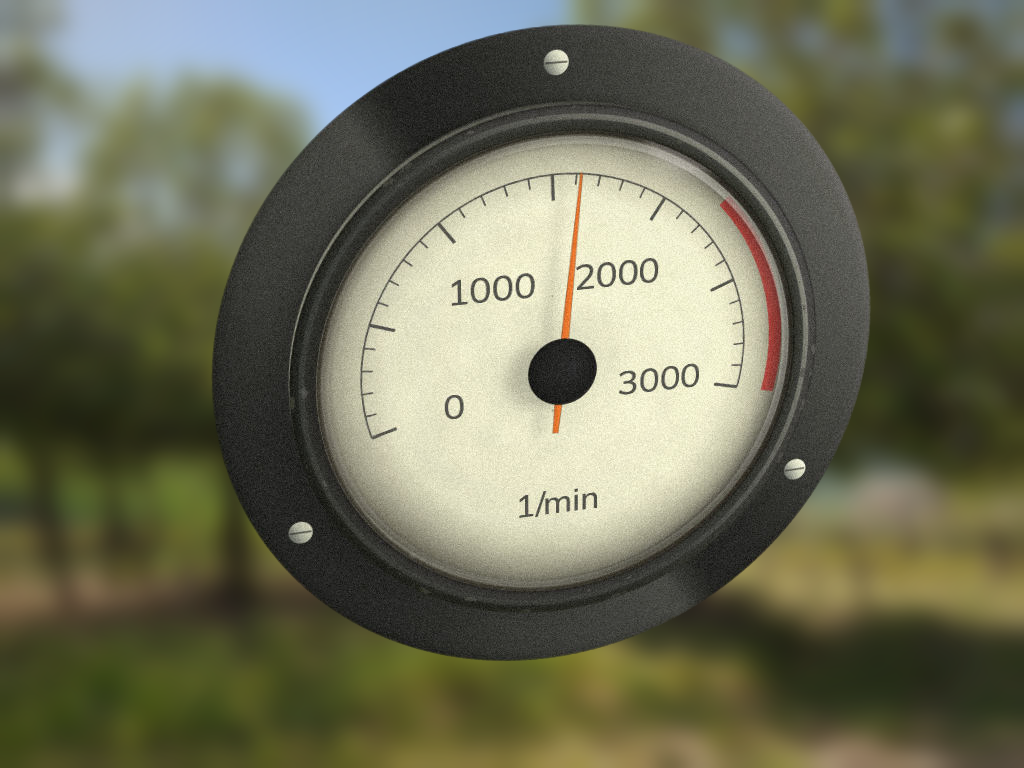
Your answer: 1600,rpm
